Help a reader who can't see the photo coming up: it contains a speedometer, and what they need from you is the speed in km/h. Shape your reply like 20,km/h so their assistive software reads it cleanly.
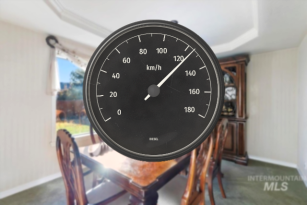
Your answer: 125,km/h
